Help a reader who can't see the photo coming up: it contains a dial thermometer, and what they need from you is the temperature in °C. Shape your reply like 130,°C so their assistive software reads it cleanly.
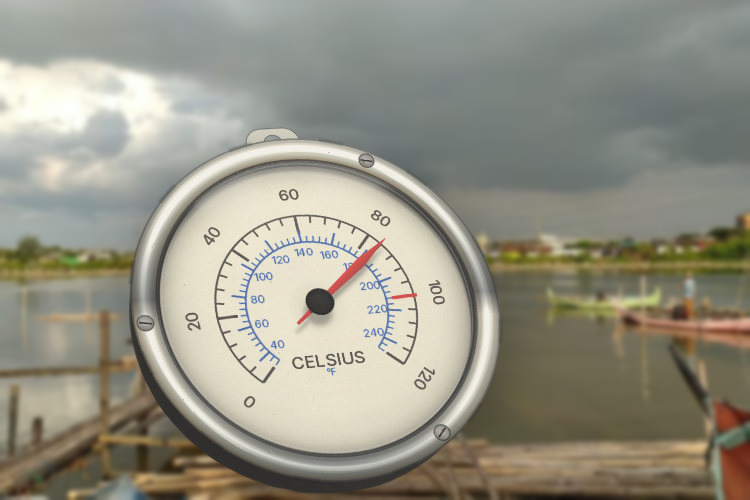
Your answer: 84,°C
